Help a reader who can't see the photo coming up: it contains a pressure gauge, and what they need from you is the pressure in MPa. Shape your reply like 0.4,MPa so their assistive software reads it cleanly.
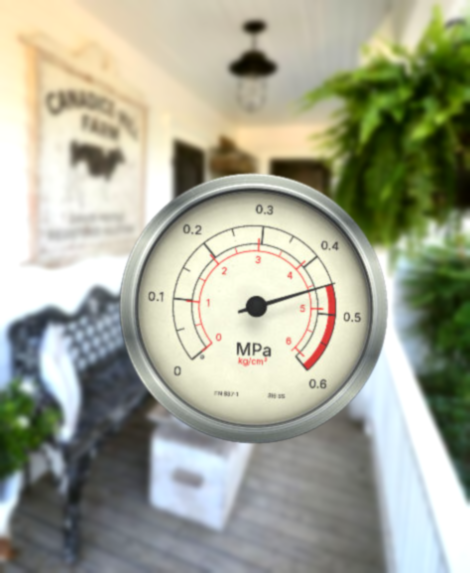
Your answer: 0.45,MPa
